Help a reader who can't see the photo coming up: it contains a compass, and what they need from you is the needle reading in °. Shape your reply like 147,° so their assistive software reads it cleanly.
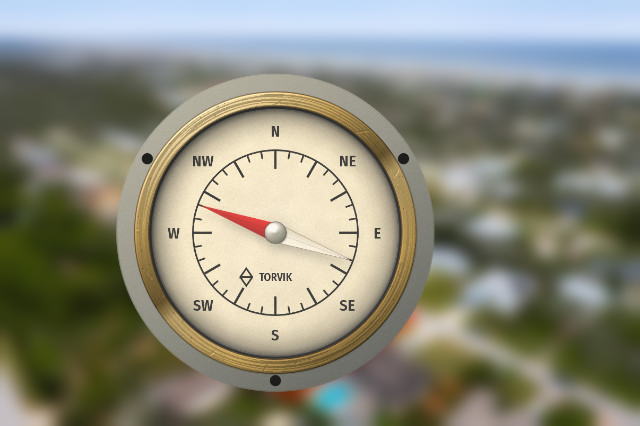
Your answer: 290,°
